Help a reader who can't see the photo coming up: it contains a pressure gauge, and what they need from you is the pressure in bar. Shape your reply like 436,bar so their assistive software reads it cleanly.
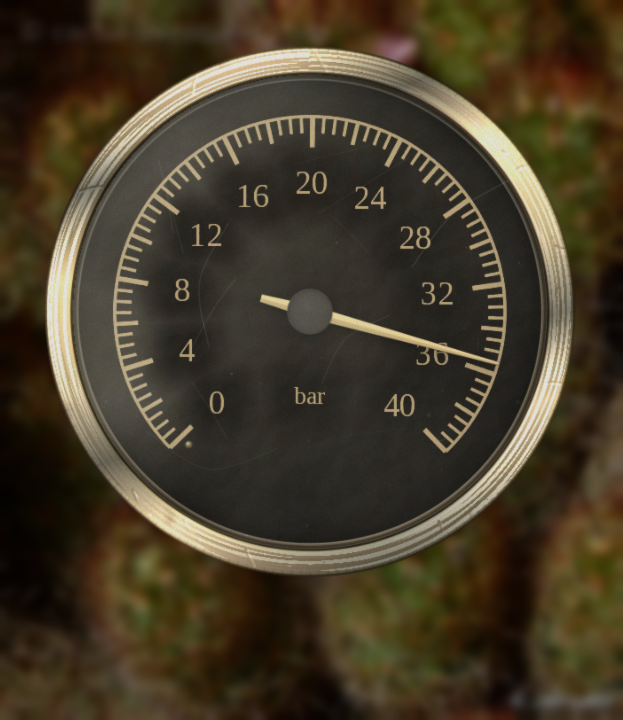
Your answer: 35.5,bar
